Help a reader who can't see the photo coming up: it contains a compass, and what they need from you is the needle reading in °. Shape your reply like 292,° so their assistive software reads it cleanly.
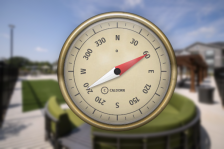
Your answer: 60,°
